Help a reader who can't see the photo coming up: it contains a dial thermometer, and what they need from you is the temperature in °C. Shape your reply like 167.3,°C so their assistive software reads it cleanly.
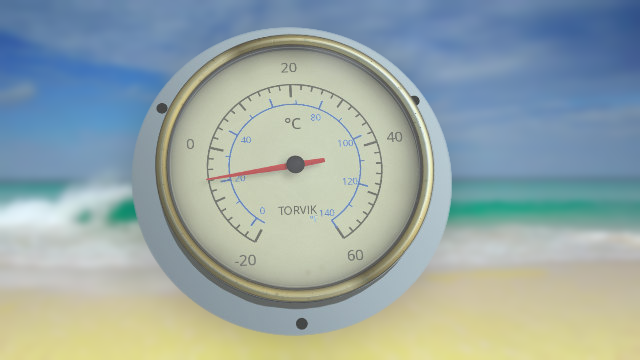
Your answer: -6,°C
